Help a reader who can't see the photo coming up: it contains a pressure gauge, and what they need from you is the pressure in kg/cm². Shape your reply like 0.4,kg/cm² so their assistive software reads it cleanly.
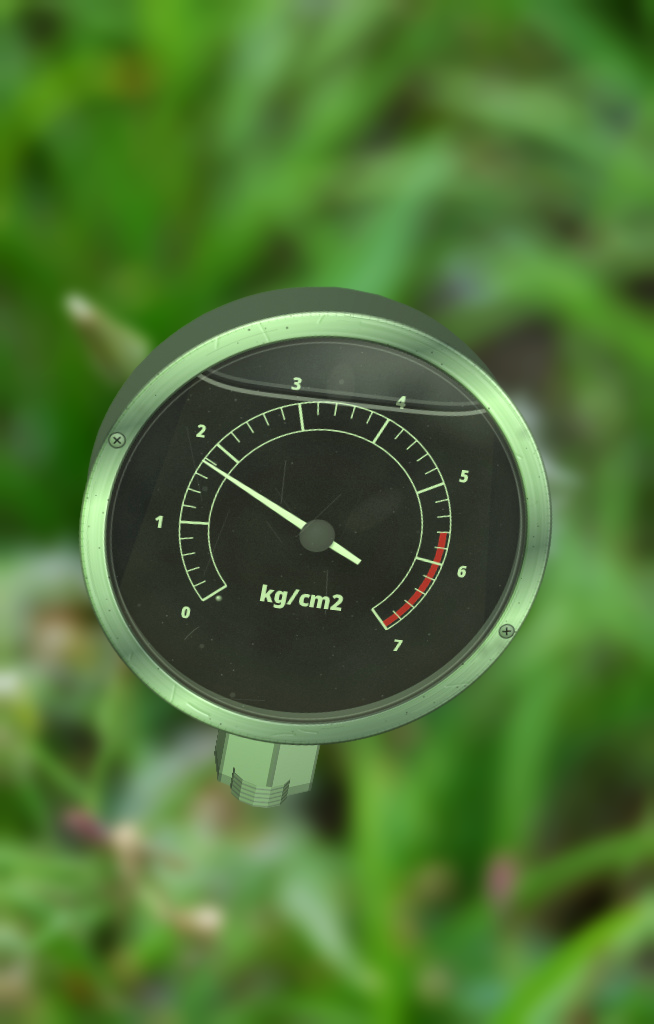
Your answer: 1.8,kg/cm²
